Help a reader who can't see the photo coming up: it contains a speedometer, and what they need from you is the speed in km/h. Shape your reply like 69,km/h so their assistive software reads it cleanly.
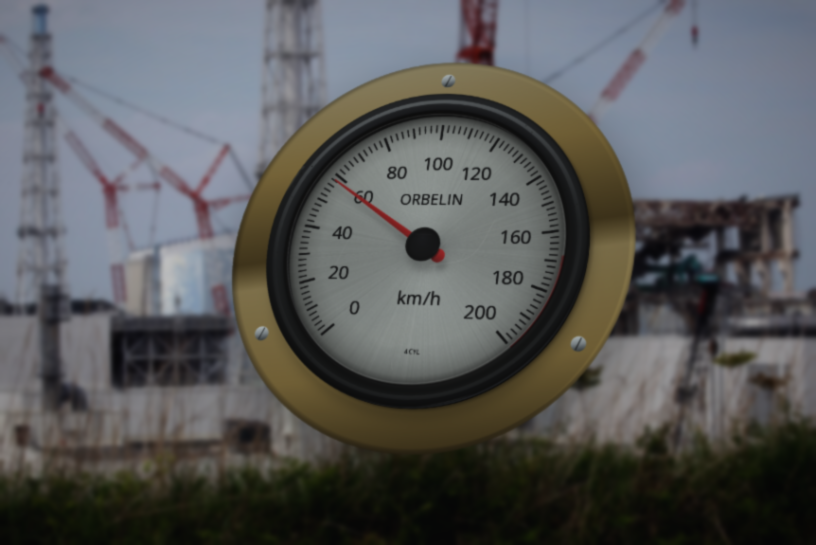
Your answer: 58,km/h
